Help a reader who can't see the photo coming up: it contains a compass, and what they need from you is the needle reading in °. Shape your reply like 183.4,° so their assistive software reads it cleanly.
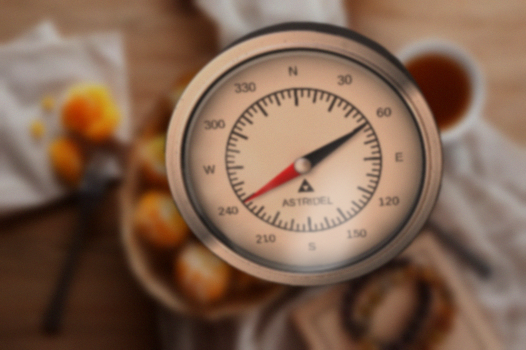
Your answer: 240,°
